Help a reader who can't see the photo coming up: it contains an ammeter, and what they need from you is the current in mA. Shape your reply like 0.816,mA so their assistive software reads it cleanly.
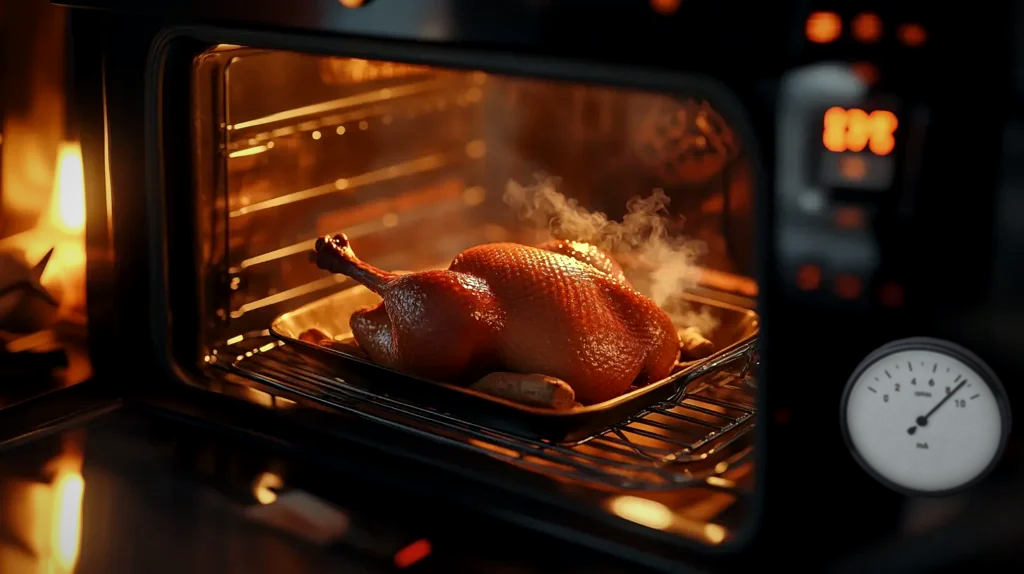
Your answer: 8.5,mA
